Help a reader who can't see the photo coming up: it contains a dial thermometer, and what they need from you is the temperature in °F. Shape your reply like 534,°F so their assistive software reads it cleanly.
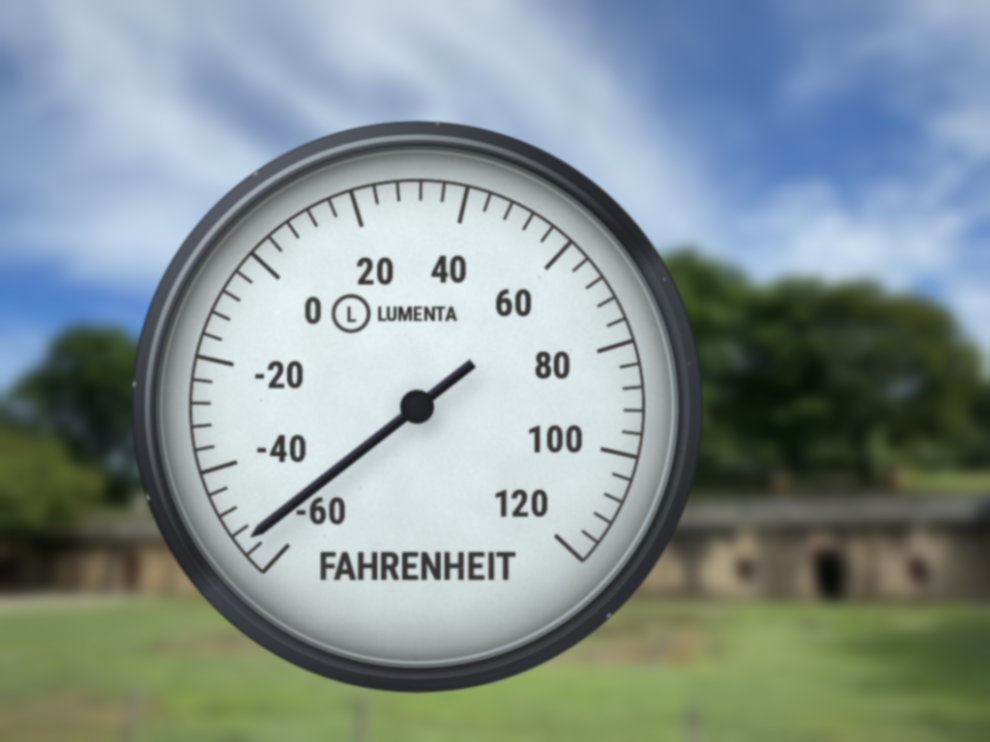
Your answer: -54,°F
